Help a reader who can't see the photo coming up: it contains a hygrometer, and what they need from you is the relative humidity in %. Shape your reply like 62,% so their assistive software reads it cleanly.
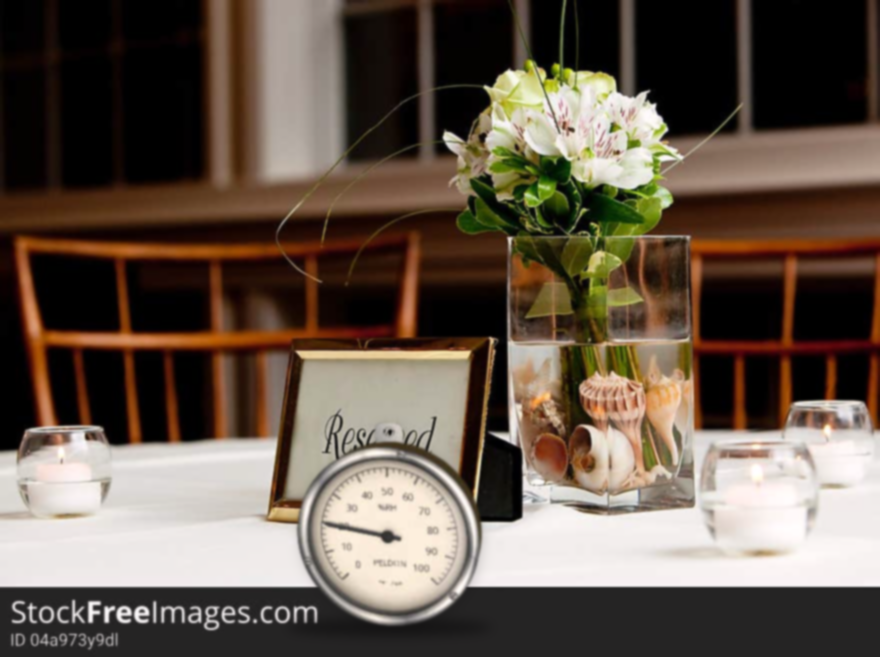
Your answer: 20,%
